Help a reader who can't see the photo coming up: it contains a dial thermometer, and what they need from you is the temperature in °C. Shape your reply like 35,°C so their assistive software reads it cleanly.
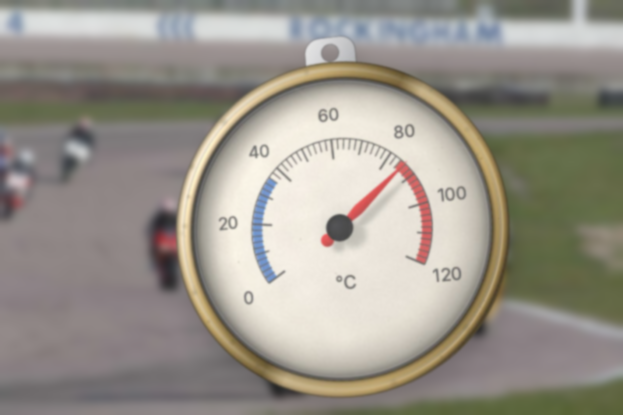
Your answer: 86,°C
